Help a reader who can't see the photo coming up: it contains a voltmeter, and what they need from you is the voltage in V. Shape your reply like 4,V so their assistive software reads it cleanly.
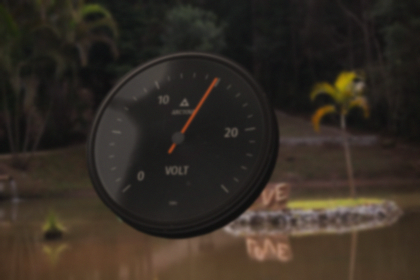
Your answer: 15,V
